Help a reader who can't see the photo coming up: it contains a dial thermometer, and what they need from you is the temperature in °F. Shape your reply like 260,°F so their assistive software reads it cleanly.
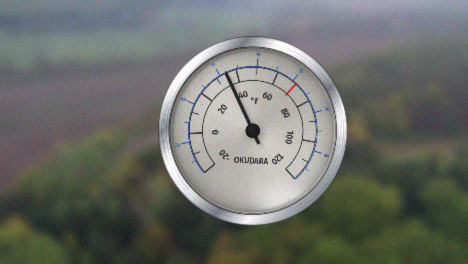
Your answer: 35,°F
